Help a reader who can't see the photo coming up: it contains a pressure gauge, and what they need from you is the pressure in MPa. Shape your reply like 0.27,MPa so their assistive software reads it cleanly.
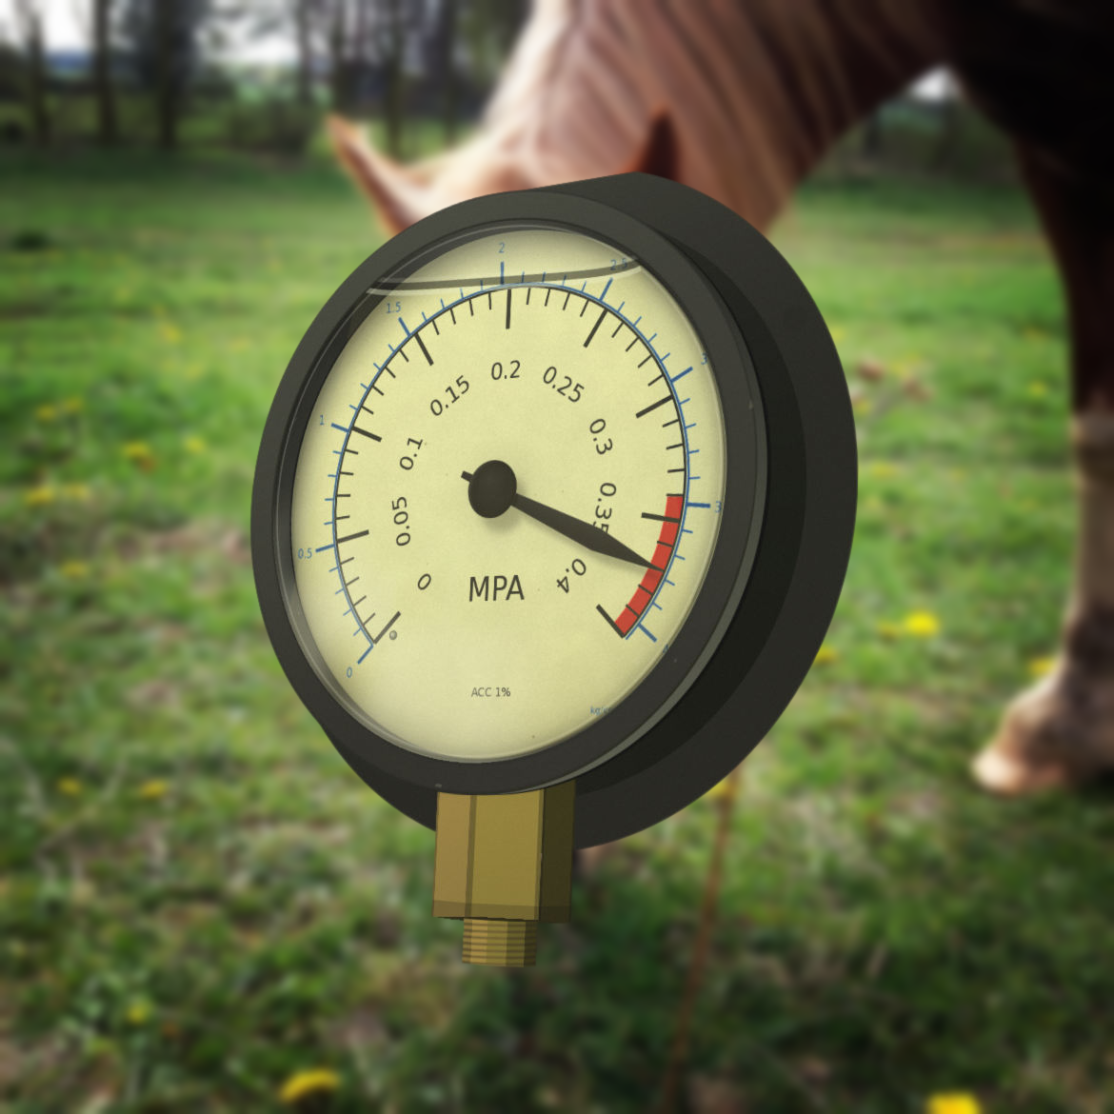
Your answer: 0.37,MPa
